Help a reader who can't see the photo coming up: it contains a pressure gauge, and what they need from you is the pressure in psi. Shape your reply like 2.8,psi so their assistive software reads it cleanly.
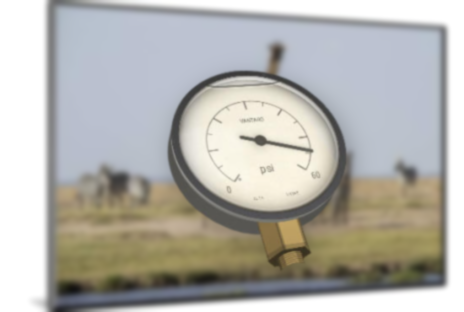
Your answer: 55,psi
